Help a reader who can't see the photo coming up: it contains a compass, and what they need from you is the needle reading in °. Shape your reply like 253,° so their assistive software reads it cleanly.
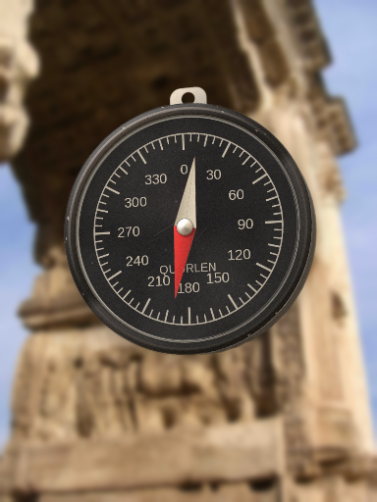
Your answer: 190,°
